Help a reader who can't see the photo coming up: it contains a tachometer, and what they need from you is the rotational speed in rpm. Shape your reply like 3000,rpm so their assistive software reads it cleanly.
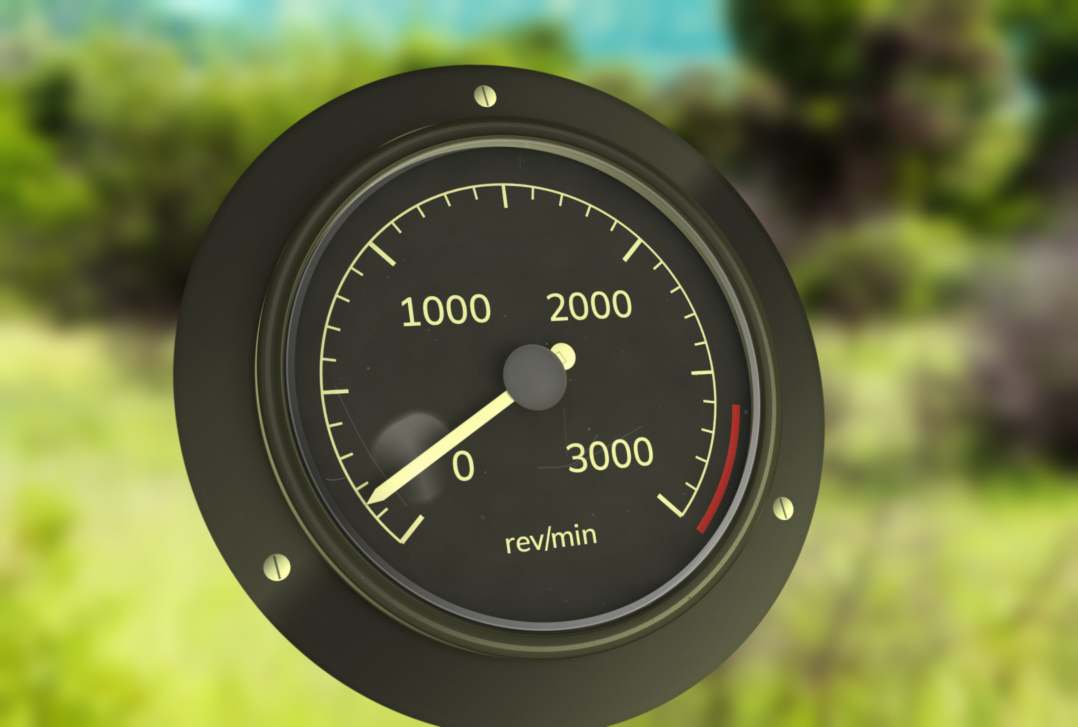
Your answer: 150,rpm
